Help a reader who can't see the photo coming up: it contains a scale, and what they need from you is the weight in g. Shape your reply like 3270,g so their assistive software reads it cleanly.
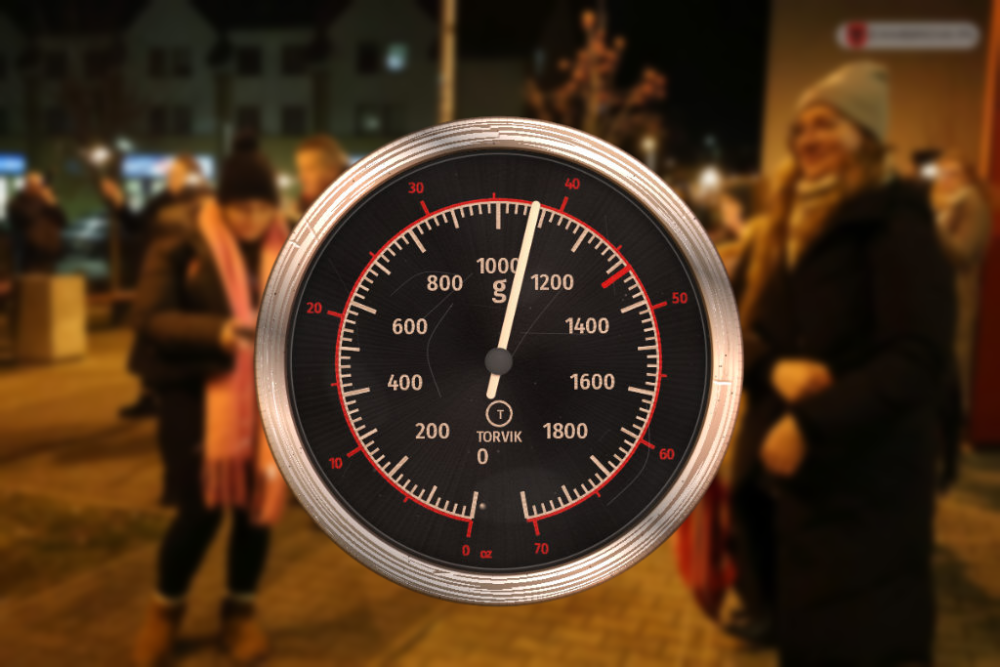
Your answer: 1080,g
